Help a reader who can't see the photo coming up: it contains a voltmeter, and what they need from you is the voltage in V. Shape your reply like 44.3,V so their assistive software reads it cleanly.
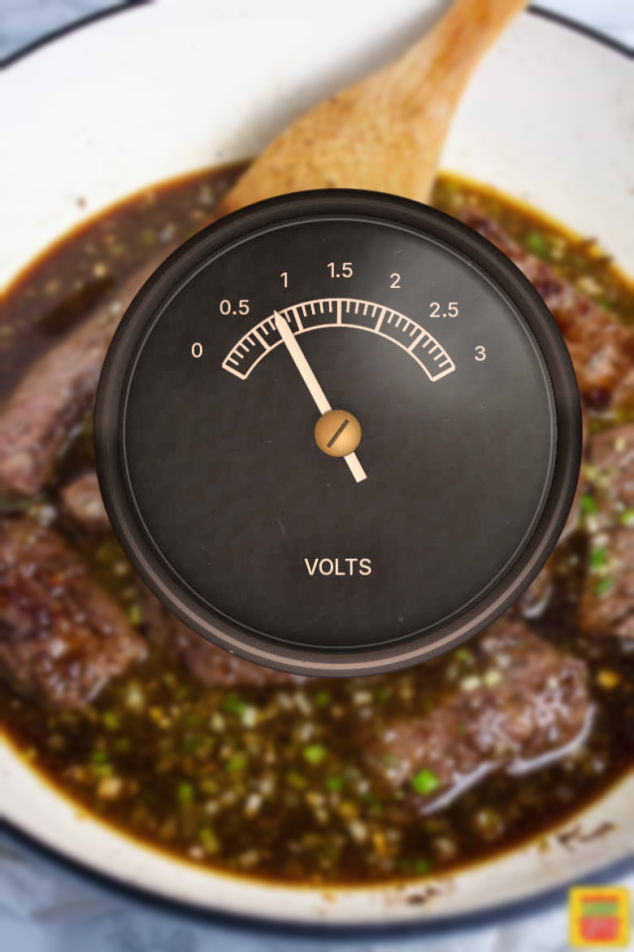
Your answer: 0.8,V
